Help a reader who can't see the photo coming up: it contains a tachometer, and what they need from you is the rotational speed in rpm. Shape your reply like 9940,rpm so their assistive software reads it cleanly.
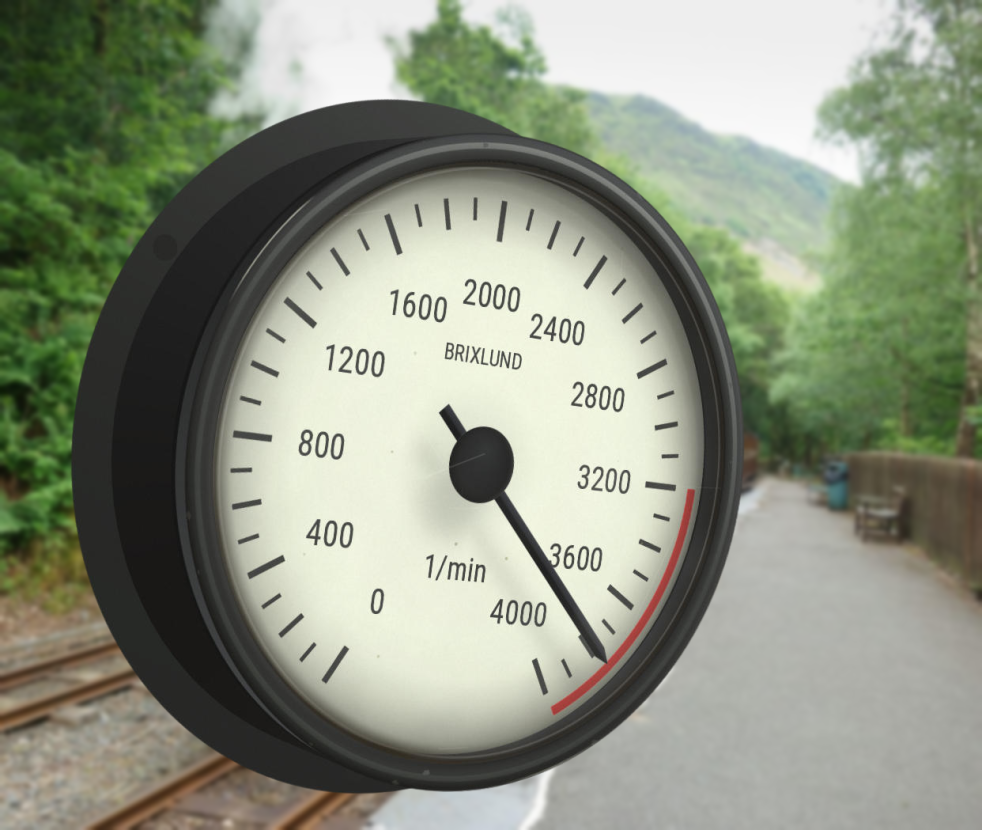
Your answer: 3800,rpm
